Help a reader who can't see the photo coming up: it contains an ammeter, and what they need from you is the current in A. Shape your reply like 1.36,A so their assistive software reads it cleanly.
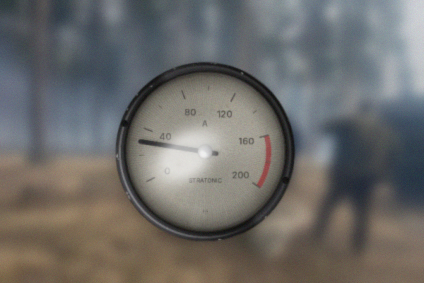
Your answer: 30,A
